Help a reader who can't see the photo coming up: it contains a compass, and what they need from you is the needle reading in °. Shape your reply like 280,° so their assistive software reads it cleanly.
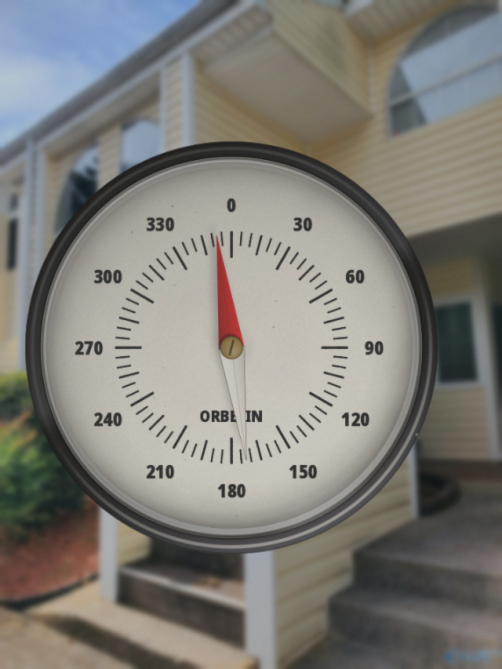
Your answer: 352.5,°
